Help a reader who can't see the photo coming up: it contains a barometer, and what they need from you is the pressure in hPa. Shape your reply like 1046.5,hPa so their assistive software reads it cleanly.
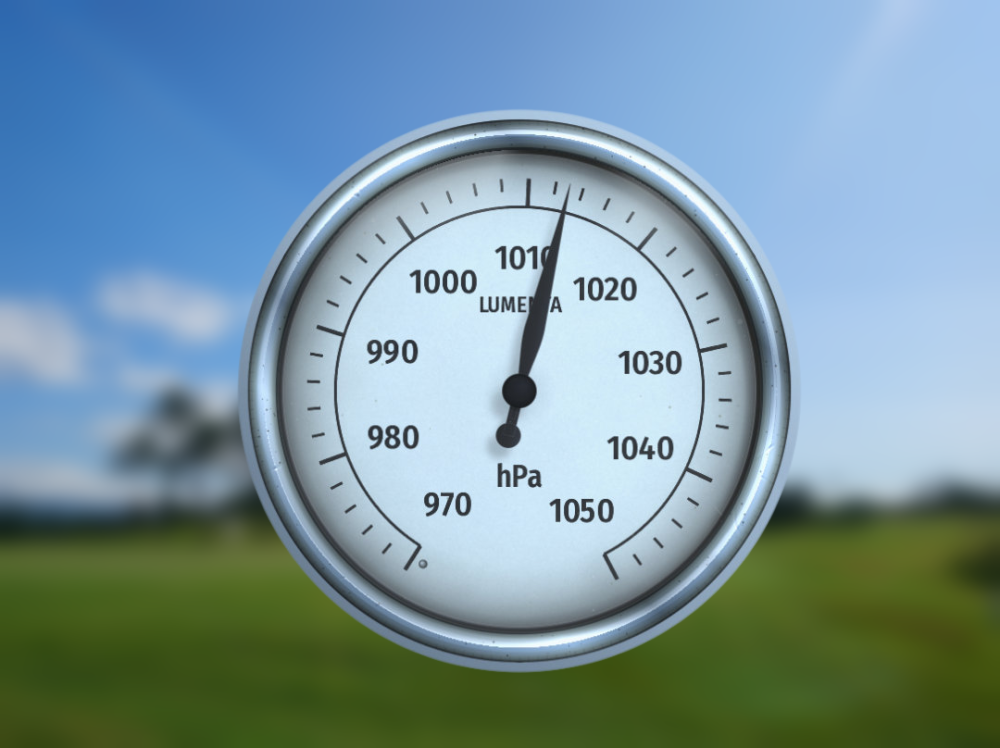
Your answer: 1013,hPa
